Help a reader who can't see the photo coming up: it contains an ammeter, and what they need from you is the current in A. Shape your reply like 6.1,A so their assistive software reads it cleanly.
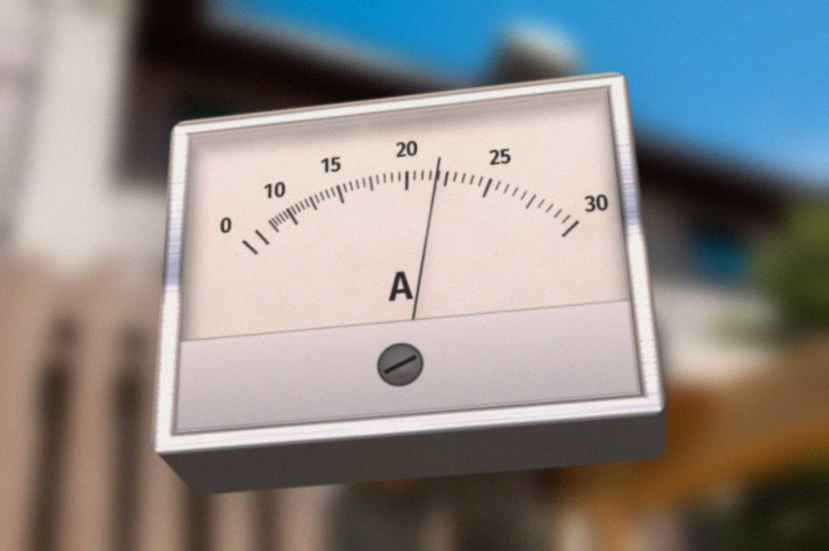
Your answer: 22,A
